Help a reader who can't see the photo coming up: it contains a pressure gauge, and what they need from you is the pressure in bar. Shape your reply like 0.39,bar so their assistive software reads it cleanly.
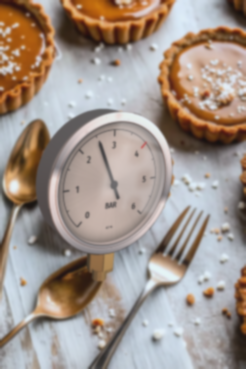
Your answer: 2.5,bar
